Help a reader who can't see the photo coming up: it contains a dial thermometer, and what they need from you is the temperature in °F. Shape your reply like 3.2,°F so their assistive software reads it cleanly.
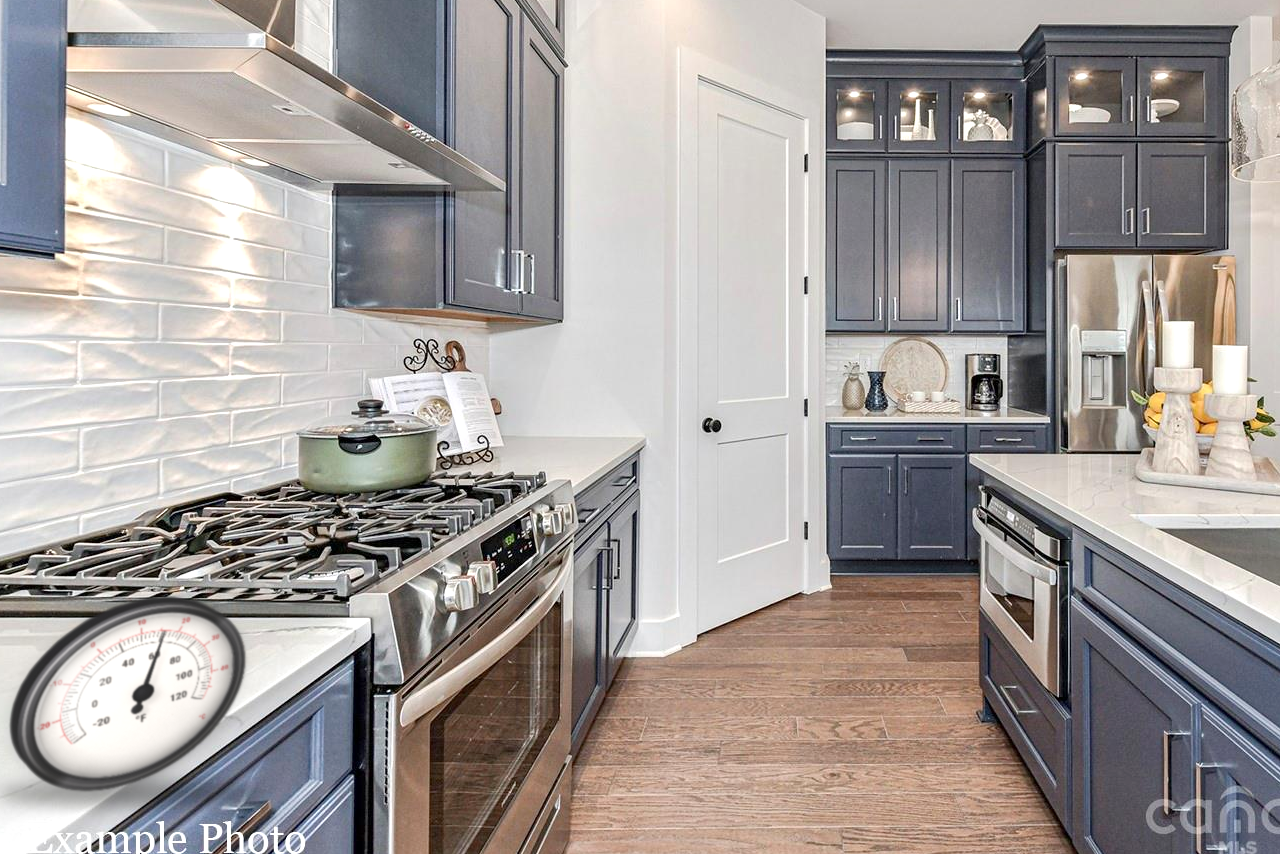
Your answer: 60,°F
